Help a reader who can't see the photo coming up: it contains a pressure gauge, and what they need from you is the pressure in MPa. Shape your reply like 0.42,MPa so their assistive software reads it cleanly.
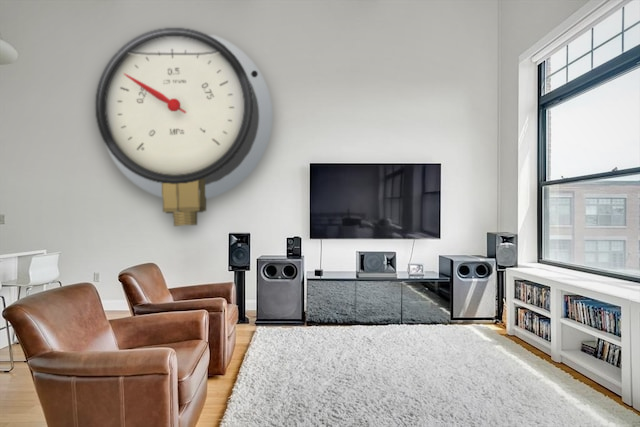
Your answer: 0.3,MPa
